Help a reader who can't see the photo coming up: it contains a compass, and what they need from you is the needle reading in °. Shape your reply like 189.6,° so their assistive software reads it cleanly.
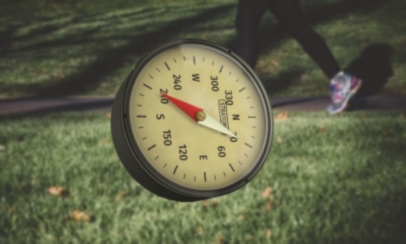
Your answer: 210,°
